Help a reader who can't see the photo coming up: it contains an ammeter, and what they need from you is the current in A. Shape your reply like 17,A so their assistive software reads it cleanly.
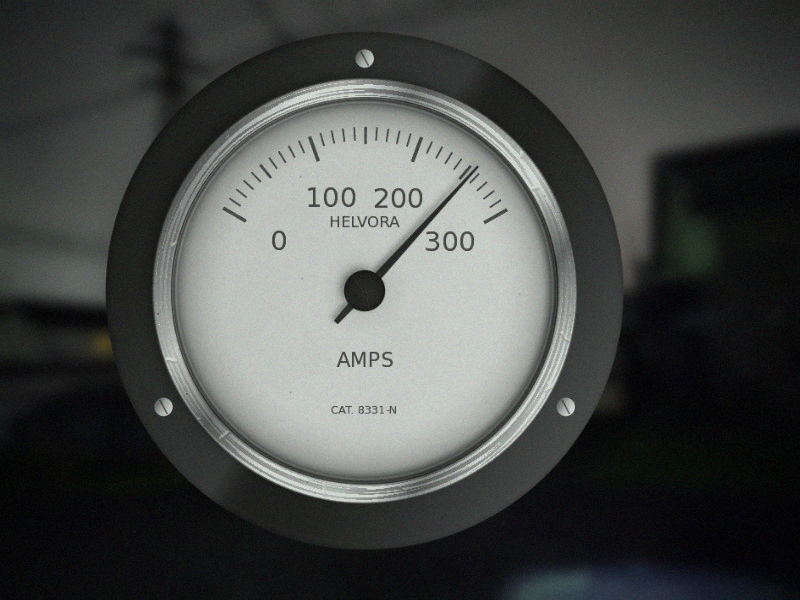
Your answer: 255,A
